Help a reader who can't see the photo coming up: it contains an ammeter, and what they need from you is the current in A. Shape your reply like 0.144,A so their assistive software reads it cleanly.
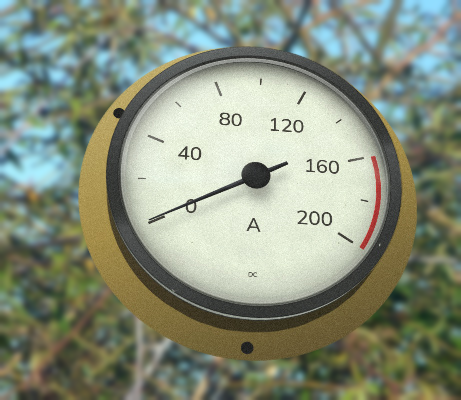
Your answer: 0,A
